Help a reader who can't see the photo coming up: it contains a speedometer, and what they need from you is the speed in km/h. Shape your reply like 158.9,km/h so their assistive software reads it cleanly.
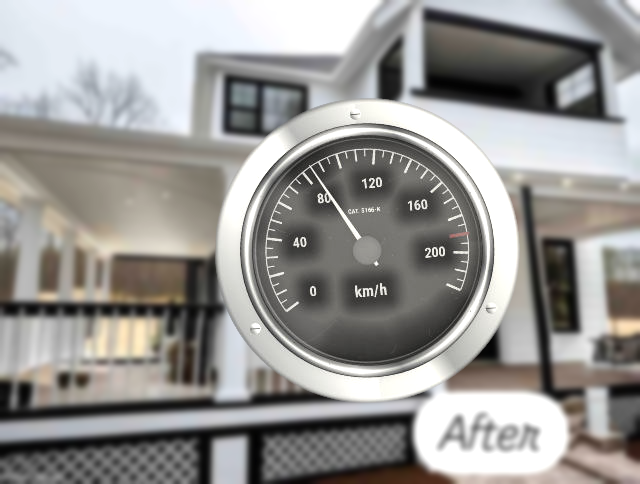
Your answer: 85,km/h
